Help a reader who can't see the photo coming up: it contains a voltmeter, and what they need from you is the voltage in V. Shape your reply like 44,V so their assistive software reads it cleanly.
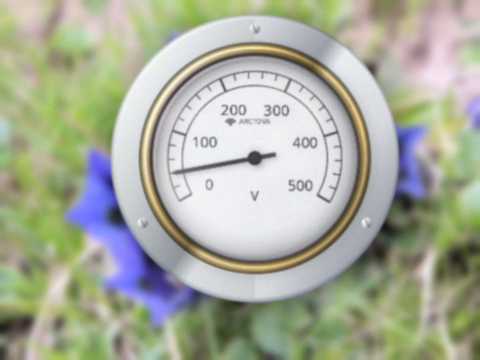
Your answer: 40,V
